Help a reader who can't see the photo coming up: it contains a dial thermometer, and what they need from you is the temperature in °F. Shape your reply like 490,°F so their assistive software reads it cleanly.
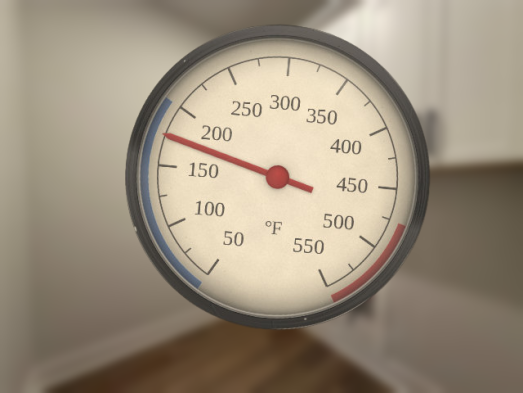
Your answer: 175,°F
